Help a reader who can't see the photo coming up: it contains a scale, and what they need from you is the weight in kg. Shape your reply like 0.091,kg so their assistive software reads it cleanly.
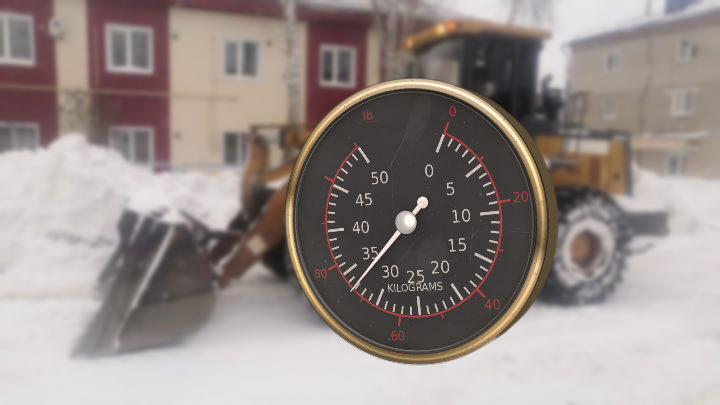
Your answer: 33,kg
